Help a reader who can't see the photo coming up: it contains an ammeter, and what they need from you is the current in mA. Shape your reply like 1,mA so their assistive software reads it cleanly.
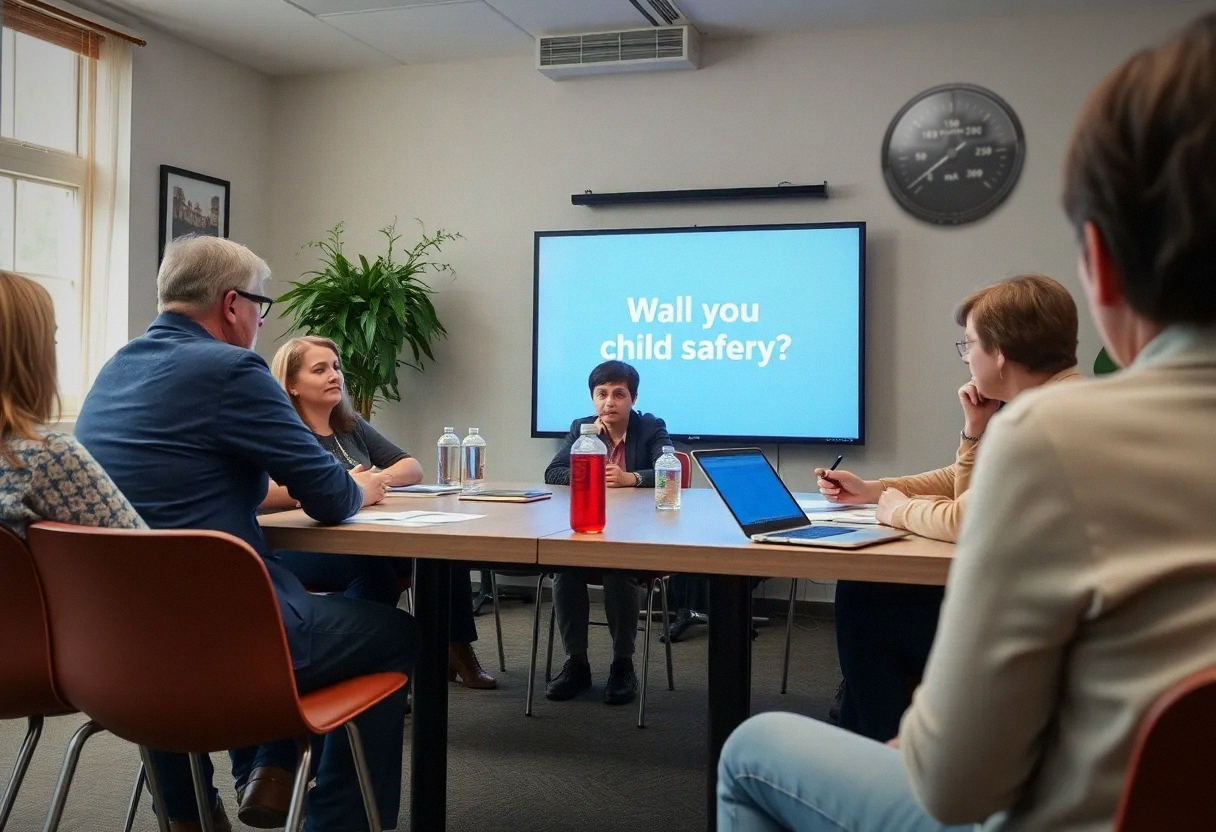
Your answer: 10,mA
